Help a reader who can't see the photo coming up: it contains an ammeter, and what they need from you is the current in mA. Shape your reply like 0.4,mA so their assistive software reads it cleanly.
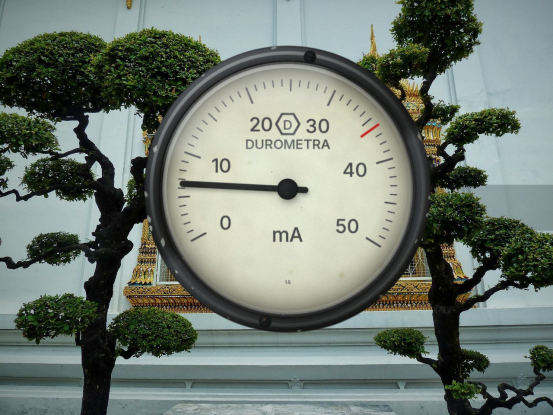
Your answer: 6.5,mA
